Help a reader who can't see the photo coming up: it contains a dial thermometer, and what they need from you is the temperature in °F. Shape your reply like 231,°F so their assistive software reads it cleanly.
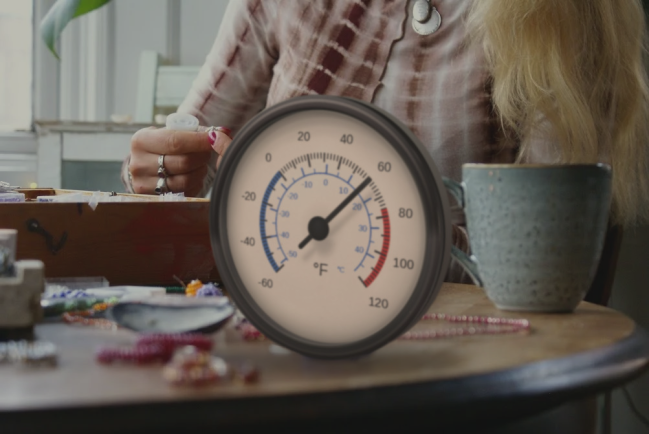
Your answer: 60,°F
